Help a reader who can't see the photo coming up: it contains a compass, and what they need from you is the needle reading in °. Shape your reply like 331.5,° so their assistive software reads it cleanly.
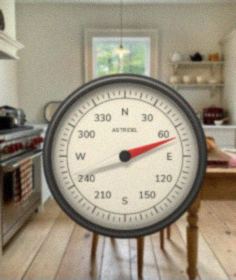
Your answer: 70,°
